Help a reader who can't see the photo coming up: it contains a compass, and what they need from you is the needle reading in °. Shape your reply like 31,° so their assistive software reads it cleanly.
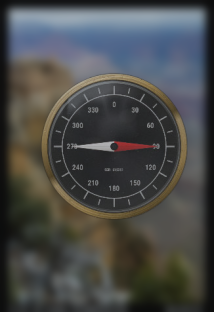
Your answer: 90,°
